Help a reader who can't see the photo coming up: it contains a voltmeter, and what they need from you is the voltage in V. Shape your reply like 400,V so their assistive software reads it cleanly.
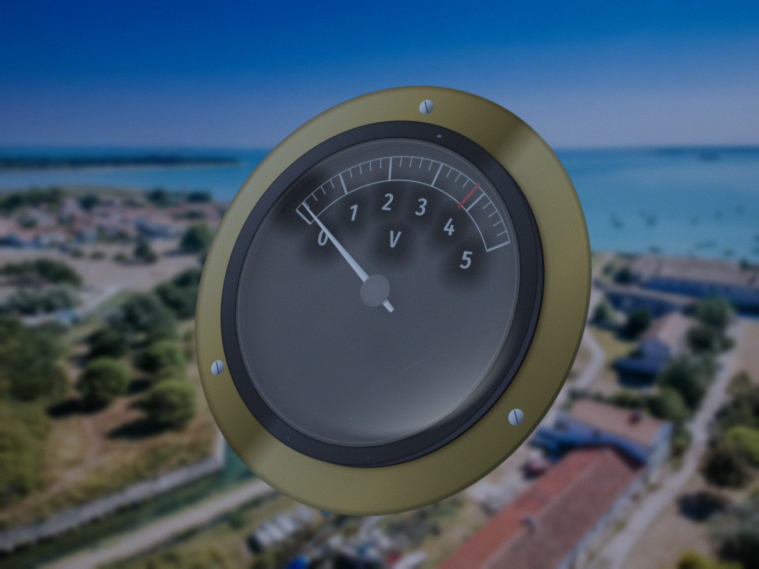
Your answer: 0.2,V
